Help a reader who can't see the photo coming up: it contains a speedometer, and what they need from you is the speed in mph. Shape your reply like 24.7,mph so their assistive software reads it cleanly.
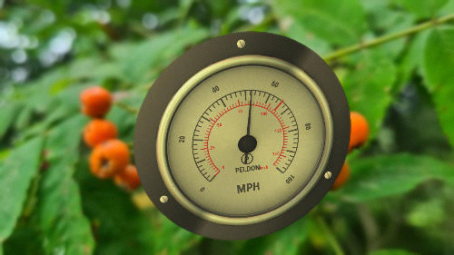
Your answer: 52,mph
